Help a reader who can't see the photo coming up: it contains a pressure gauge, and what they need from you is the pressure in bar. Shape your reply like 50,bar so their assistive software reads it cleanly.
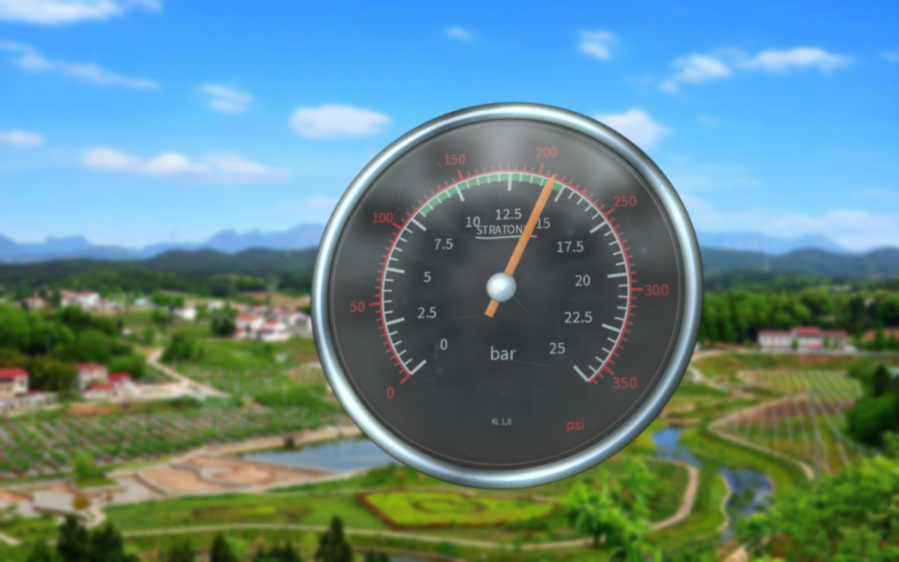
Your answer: 14.5,bar
